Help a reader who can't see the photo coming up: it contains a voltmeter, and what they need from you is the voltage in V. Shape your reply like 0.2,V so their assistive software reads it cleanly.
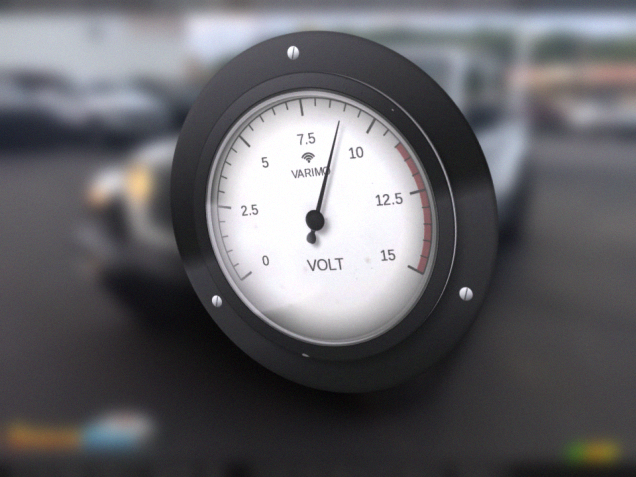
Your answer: 9,V
